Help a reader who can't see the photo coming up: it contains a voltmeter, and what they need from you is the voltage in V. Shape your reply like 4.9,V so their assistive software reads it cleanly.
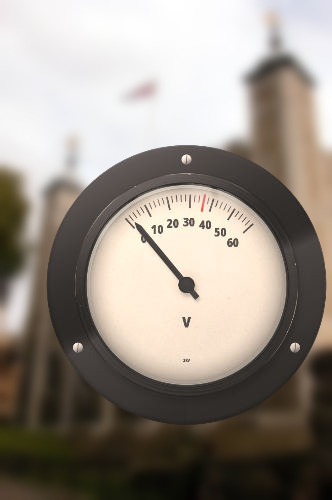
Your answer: 2,V
